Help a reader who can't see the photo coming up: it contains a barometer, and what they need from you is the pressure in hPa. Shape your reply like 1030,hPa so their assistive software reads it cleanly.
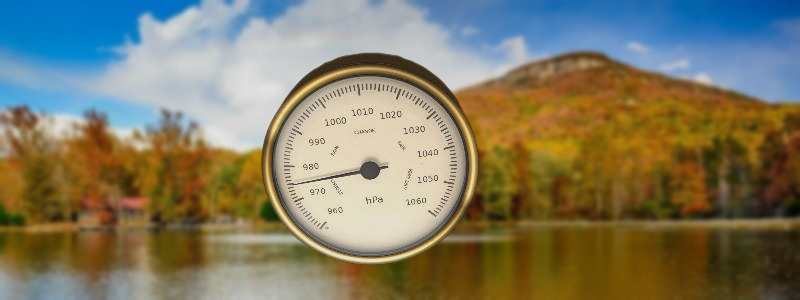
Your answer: 975,hPa
